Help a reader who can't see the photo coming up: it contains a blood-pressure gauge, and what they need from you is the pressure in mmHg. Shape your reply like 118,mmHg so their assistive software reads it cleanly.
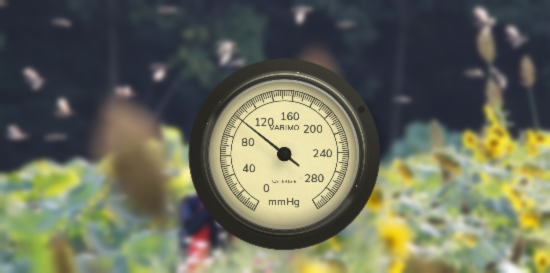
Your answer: 100,mmHg
